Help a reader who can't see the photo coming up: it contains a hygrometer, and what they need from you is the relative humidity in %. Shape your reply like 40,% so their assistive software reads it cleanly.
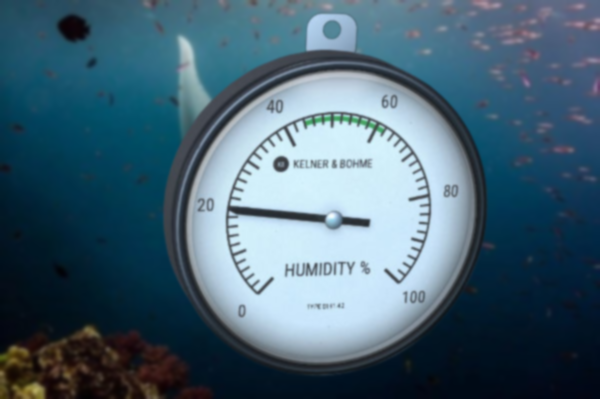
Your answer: 20,%
